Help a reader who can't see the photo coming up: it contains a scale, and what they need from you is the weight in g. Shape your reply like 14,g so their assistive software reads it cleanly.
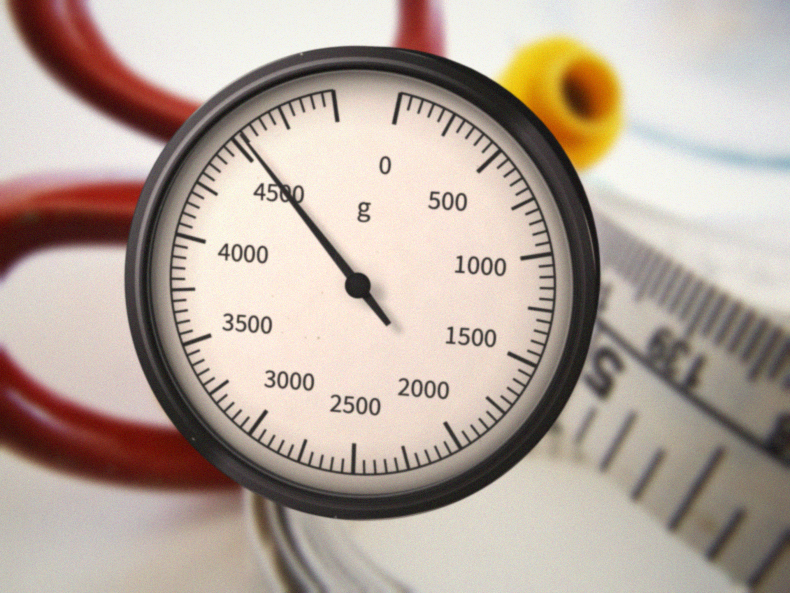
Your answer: 4550,g
